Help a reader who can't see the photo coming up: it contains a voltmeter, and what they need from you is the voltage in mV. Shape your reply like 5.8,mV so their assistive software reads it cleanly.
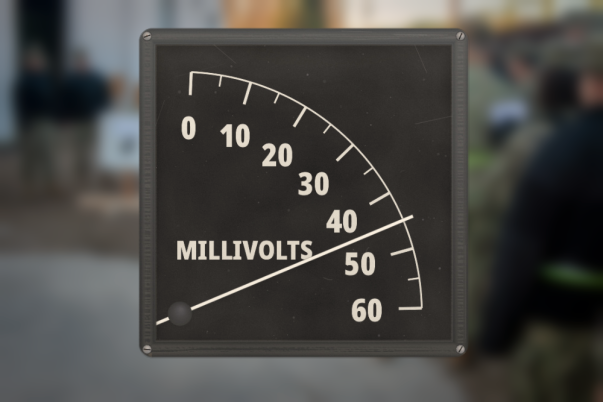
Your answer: 45,mV
